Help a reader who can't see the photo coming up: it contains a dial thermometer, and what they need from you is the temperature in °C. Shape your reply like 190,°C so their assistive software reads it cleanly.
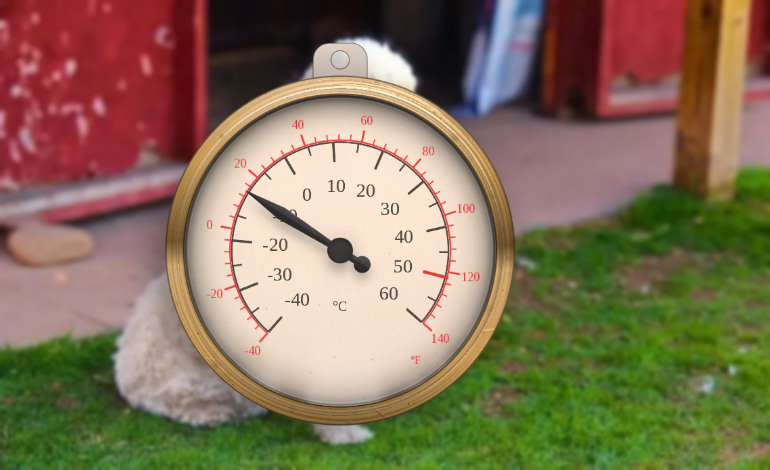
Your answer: -10,°C
